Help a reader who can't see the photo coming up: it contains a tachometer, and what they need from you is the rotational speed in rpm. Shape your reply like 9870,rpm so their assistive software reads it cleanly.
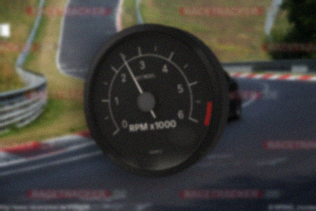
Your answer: 2500,rpm
